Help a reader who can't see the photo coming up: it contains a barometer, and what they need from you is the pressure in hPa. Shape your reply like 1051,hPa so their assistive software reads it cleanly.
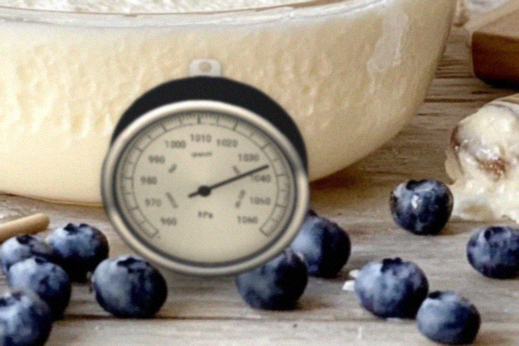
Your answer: 1035,hPa
